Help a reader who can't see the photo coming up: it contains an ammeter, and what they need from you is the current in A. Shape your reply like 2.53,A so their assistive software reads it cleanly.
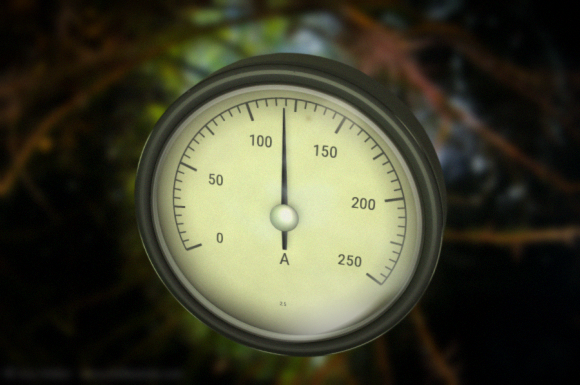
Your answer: 120,A
